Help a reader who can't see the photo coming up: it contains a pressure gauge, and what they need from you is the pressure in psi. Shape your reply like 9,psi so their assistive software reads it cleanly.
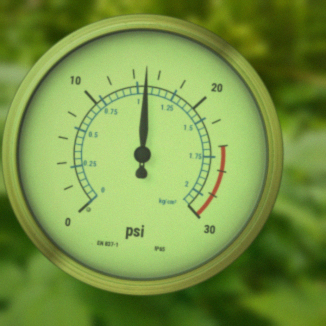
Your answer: 15,psi
